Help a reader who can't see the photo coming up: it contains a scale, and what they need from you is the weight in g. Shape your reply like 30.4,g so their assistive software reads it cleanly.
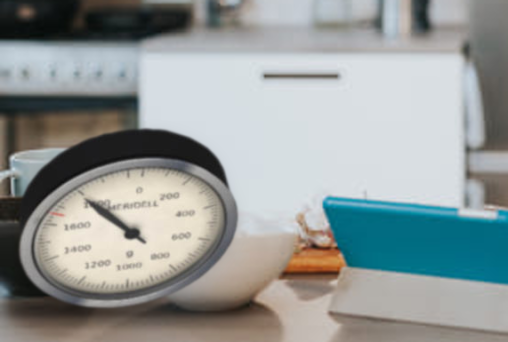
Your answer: 1800,g
